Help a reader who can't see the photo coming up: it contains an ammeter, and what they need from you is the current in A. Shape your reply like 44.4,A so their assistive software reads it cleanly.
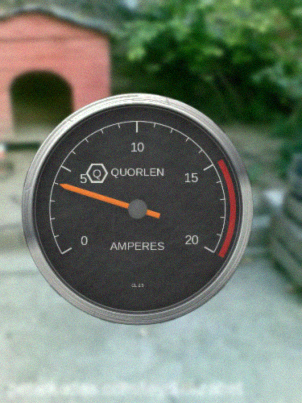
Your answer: 4,A
